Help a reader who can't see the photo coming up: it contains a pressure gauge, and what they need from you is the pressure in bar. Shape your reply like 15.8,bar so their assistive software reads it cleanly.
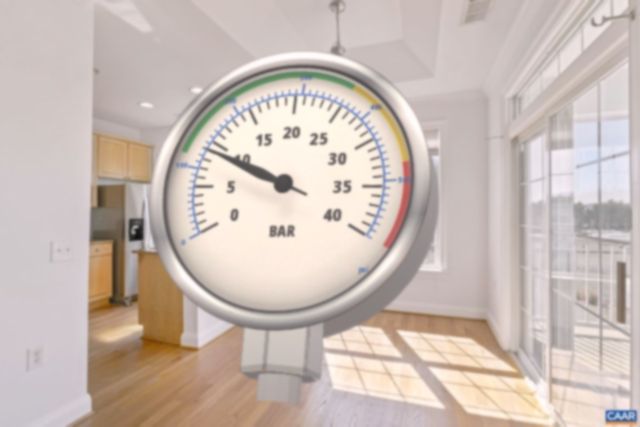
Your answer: 9,bar
